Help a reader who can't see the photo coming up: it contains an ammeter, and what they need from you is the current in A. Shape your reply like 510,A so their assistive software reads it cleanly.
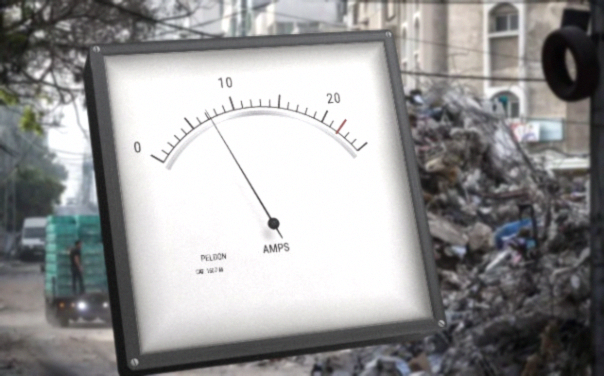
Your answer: 7,A
